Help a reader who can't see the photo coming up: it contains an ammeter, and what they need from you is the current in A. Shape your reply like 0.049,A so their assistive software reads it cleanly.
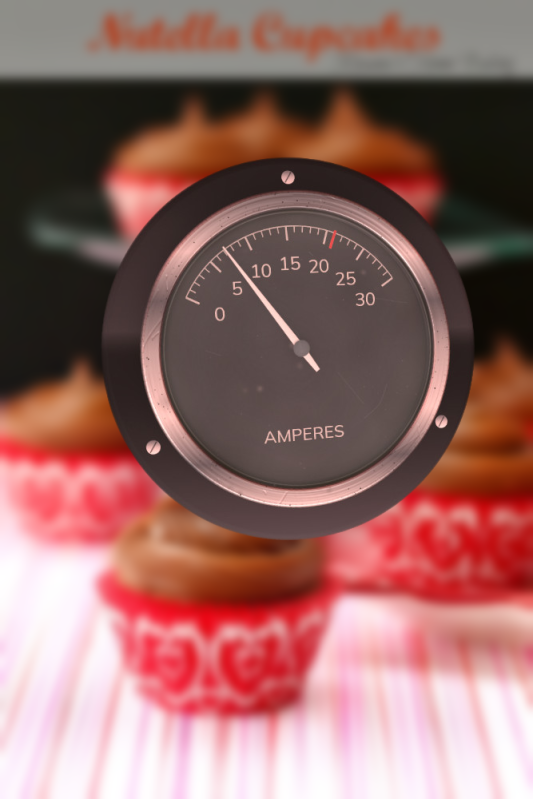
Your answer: 7,A
